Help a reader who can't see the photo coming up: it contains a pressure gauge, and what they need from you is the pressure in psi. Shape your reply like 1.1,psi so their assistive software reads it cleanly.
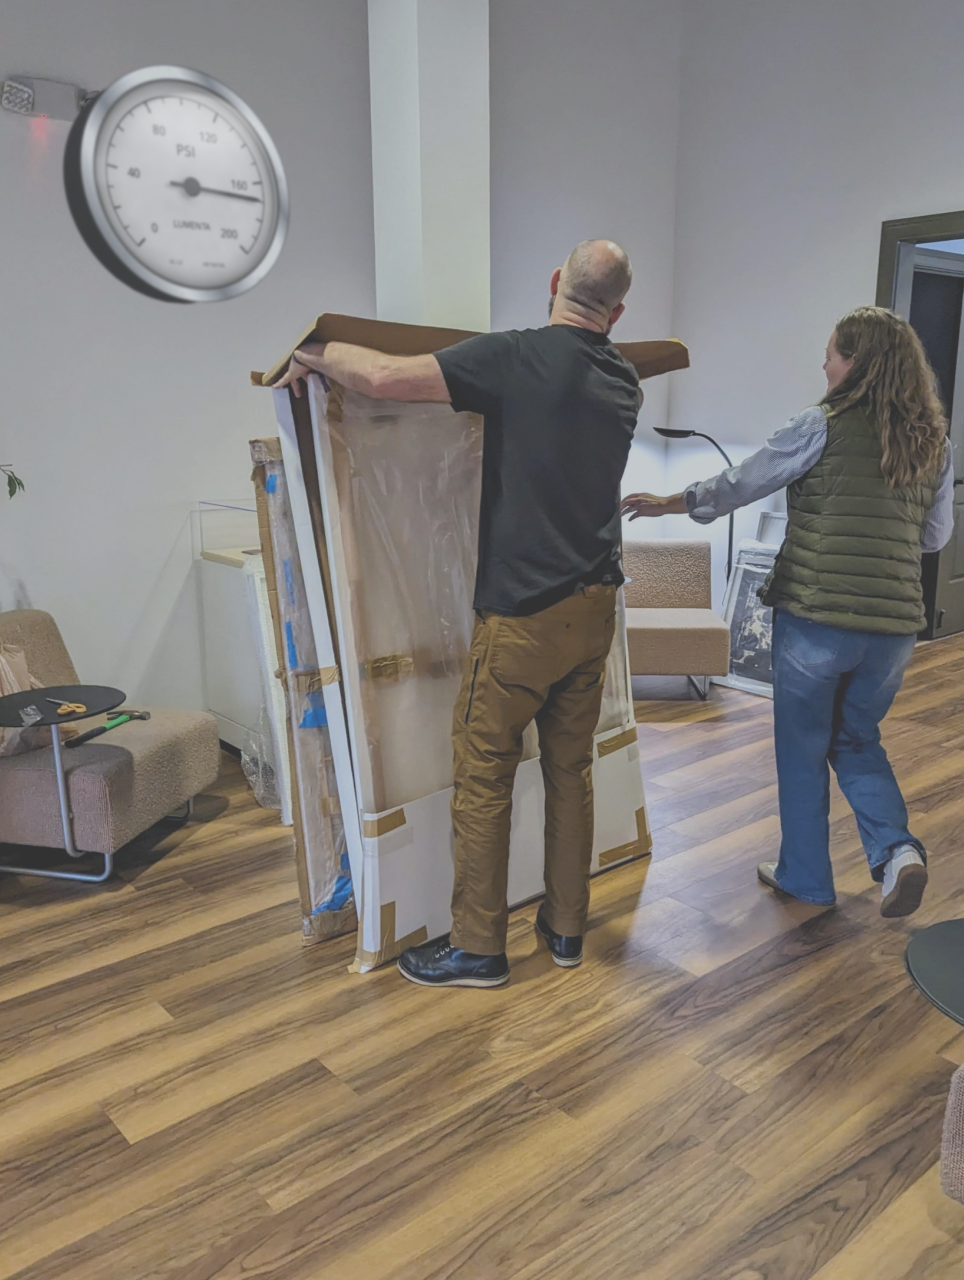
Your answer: 170,psi
